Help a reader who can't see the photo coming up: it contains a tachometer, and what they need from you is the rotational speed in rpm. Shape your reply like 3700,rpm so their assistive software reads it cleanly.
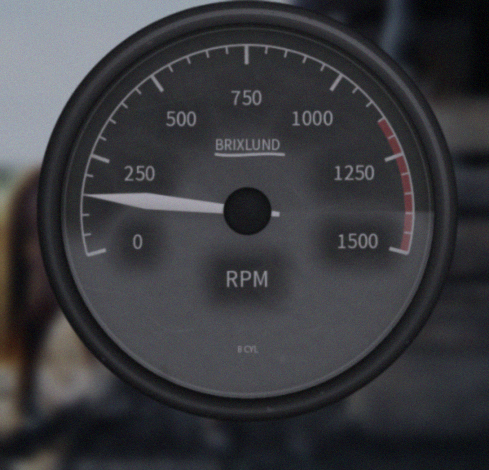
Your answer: 150,rpm
